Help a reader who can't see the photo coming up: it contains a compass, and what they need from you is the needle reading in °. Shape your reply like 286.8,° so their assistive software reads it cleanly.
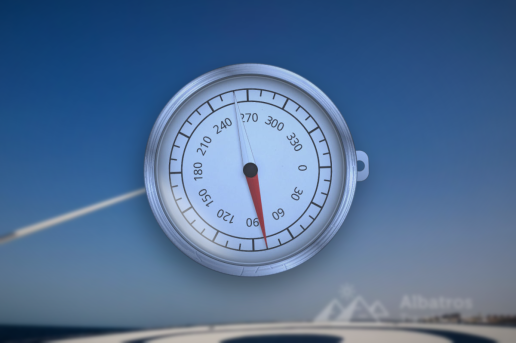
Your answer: 80,°
